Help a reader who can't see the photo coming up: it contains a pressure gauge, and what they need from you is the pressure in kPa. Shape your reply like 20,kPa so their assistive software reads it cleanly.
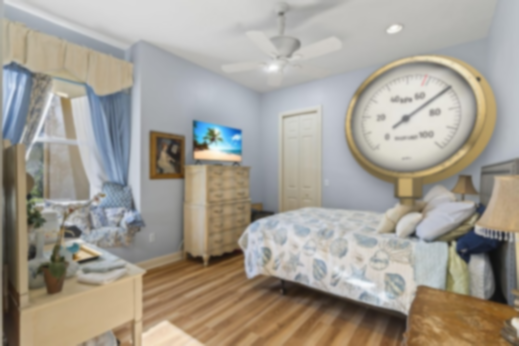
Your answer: 70,kPa
